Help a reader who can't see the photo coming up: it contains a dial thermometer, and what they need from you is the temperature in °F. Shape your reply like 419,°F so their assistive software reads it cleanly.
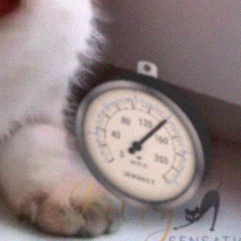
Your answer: 140,°F
